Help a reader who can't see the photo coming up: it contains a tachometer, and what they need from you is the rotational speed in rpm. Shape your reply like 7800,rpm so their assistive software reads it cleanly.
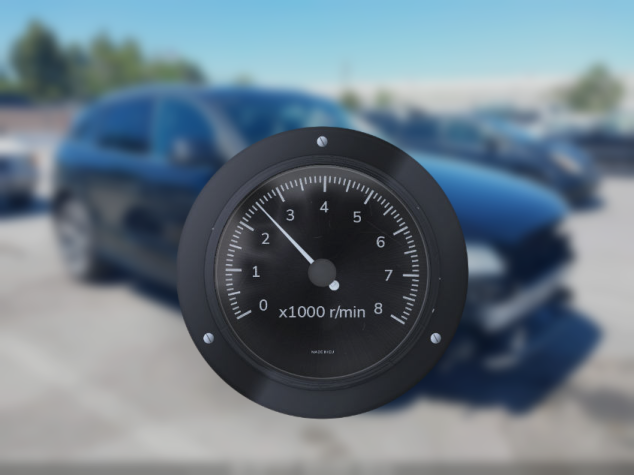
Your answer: 2500,rpm
